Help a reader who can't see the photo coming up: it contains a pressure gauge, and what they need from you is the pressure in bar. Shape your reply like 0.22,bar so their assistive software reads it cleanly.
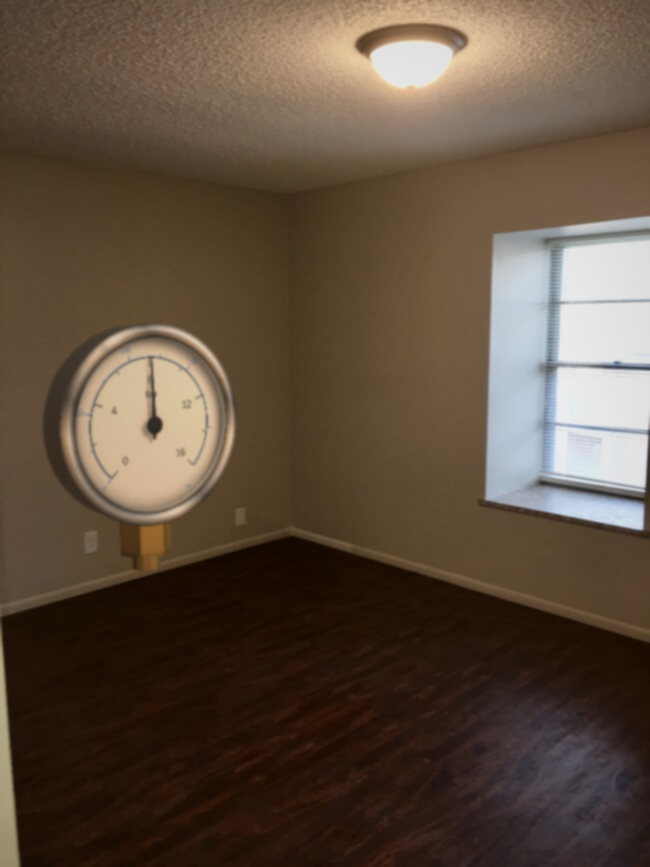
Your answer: 8,bar
